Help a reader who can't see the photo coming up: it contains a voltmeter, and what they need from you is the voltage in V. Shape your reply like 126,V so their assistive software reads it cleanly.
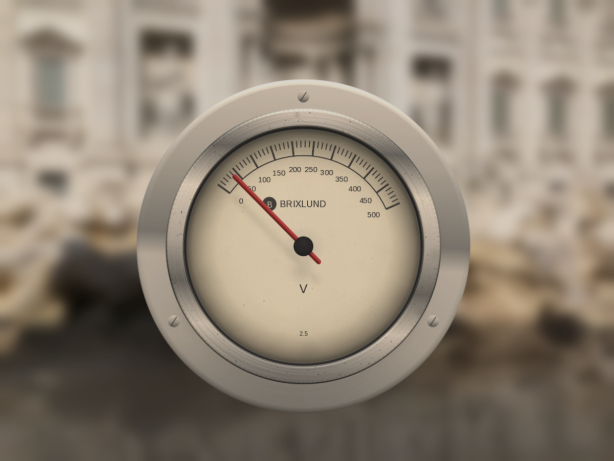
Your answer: 40,V
